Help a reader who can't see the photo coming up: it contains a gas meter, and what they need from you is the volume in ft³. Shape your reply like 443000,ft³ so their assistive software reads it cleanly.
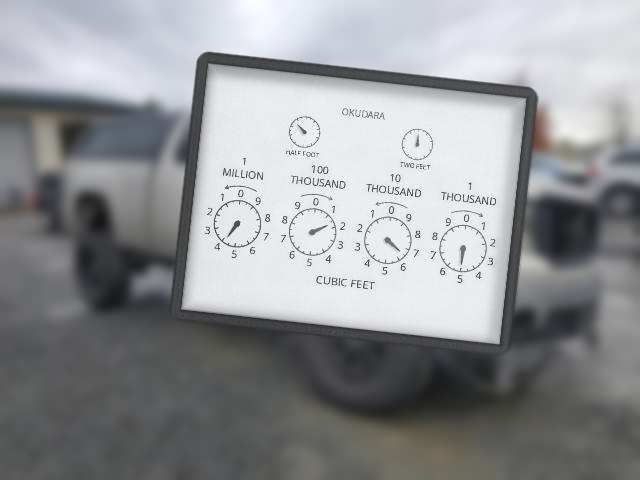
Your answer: 416500,ft³
